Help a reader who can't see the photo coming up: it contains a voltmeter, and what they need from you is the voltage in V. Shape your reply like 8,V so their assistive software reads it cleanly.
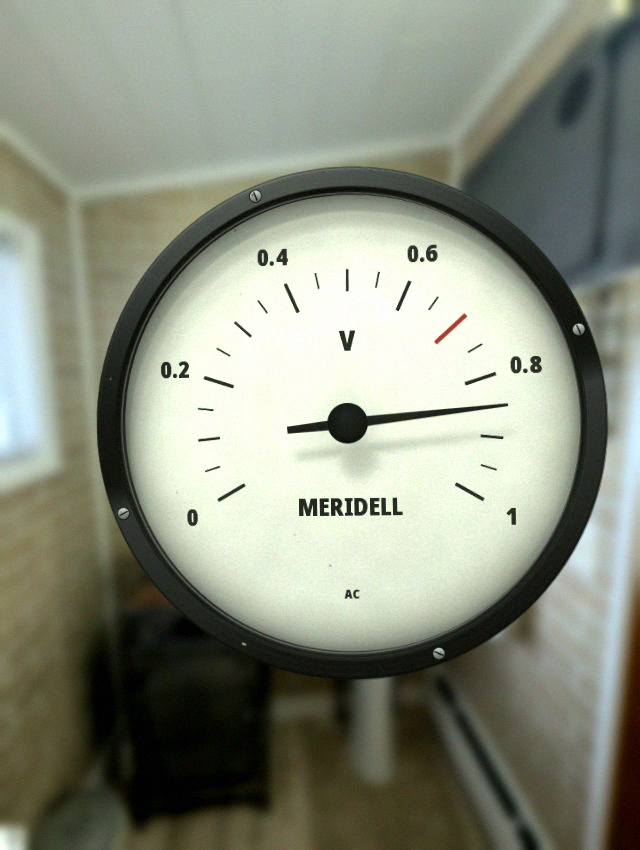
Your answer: 0.85,V
